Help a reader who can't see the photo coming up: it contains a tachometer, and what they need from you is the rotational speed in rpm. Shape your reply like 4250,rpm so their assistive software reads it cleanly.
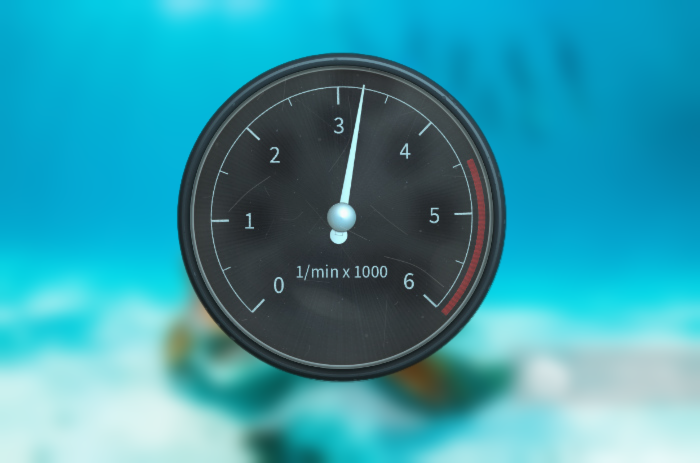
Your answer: 3250,rpm
